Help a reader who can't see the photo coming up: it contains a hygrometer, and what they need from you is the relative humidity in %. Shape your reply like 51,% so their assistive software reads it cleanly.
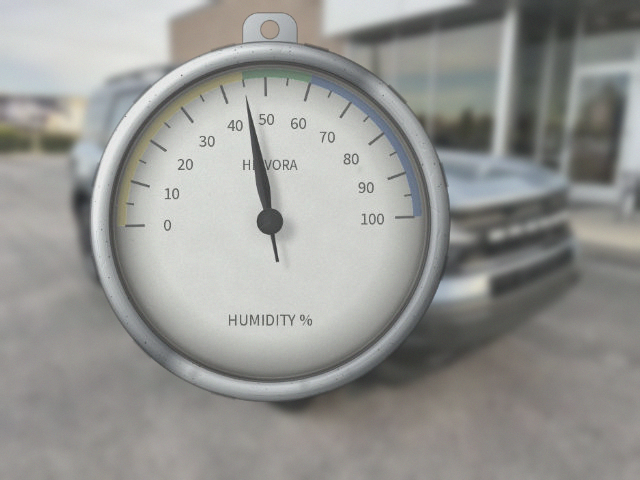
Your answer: 45,%
